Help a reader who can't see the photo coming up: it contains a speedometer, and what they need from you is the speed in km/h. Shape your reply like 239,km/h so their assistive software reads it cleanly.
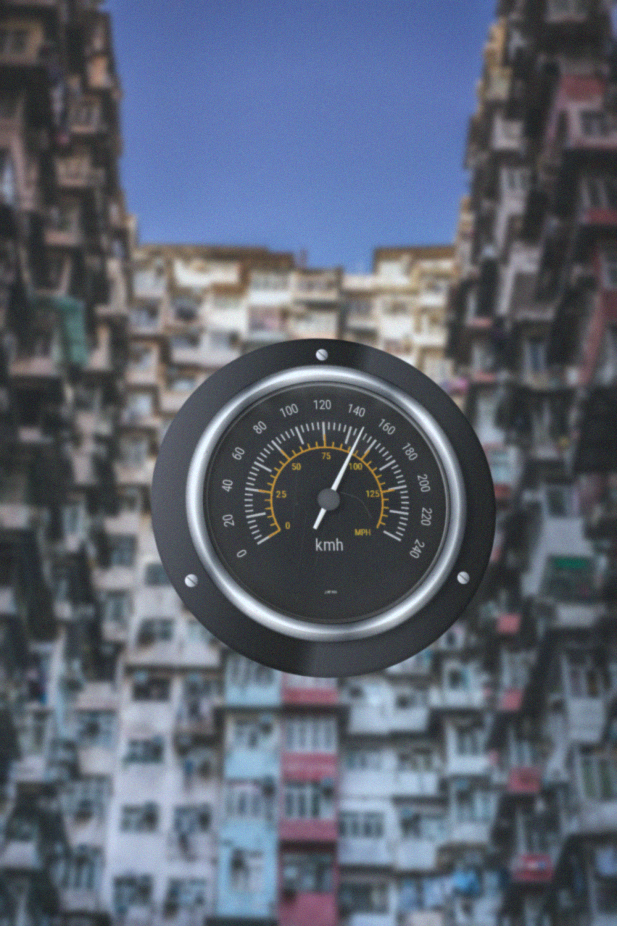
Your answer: 148,km/h
